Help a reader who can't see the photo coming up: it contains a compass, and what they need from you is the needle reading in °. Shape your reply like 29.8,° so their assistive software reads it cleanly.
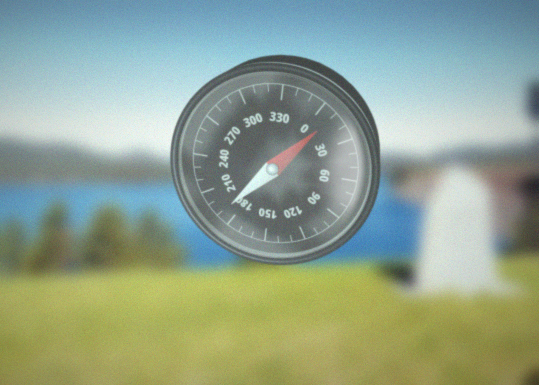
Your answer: 10,°
